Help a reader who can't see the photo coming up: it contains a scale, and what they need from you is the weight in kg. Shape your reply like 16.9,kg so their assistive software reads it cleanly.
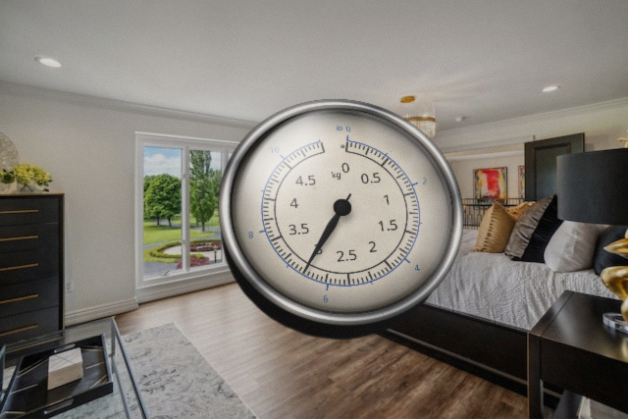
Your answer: 3,kg
